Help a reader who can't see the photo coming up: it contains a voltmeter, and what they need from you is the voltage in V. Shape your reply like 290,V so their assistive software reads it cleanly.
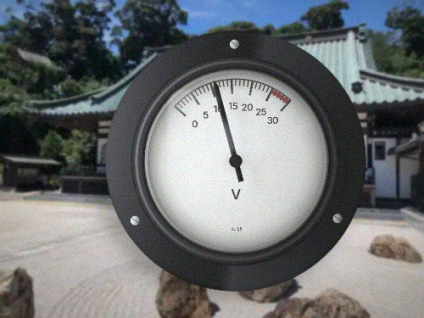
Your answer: 11,V
